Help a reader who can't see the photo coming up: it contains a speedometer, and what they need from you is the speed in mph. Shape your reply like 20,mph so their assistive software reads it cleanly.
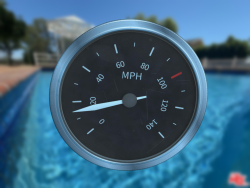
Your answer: 15,mph
